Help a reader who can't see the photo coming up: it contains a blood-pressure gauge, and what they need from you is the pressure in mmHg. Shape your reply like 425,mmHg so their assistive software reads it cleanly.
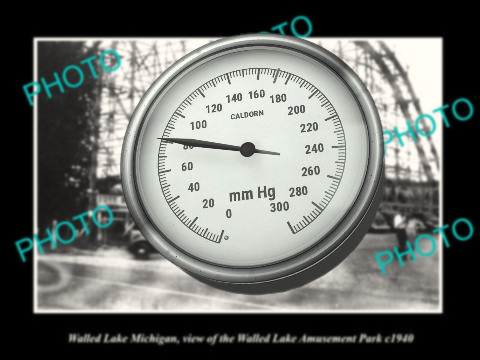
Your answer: 80,mmHg
